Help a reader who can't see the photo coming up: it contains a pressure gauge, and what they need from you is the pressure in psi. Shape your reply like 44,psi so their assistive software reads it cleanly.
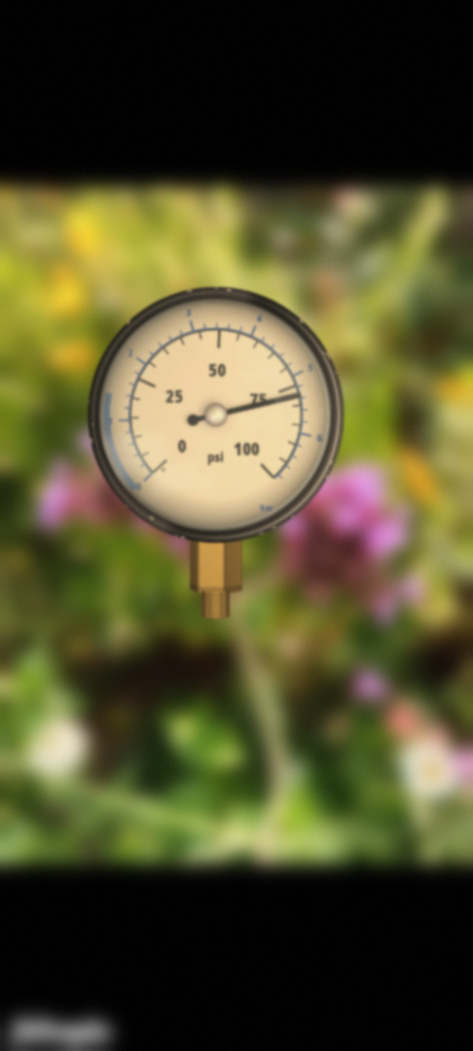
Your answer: 77.5,psi
